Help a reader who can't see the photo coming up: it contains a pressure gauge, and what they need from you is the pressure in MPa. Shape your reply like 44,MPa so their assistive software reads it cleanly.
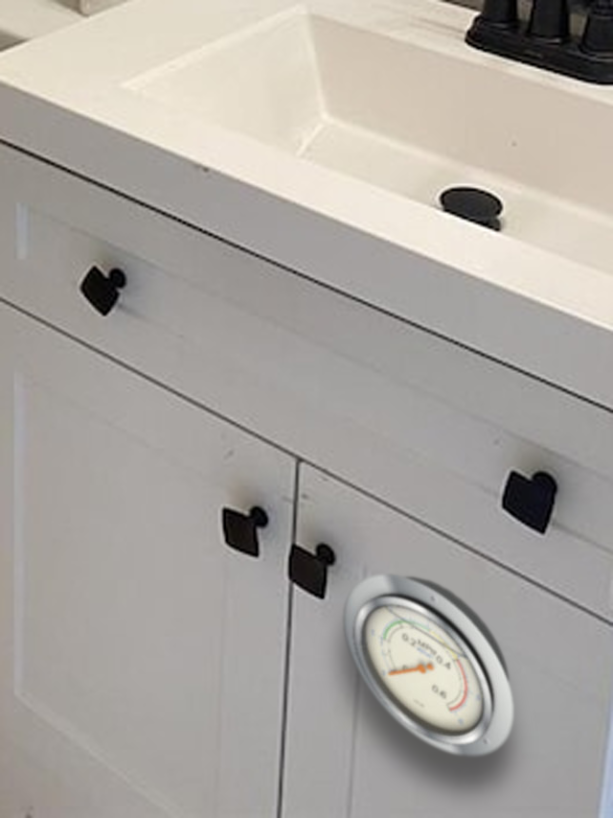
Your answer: 0,MPa
